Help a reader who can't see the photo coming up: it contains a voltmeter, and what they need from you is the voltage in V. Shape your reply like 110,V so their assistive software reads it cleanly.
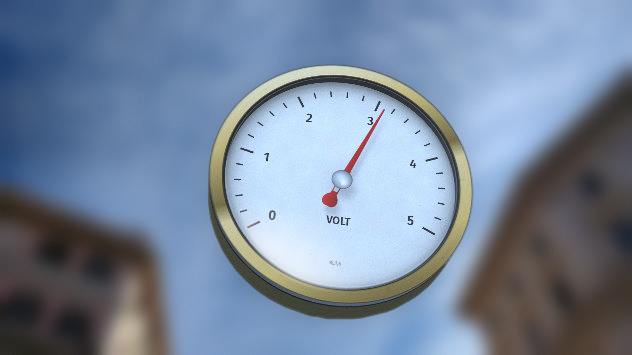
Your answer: 3.1,V
